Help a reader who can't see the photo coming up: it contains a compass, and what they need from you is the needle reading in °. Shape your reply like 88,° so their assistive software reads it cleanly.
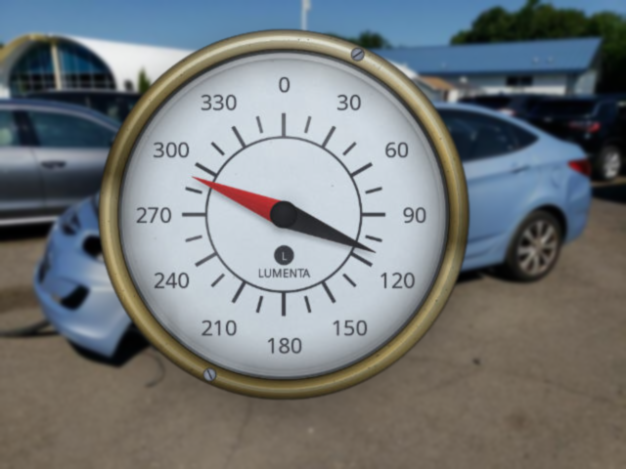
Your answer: 292.5,°
